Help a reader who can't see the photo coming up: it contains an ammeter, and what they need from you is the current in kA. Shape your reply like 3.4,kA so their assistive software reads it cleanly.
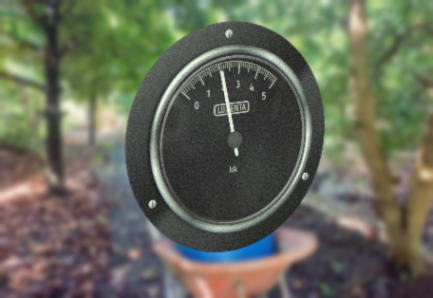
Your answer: 2,kA
